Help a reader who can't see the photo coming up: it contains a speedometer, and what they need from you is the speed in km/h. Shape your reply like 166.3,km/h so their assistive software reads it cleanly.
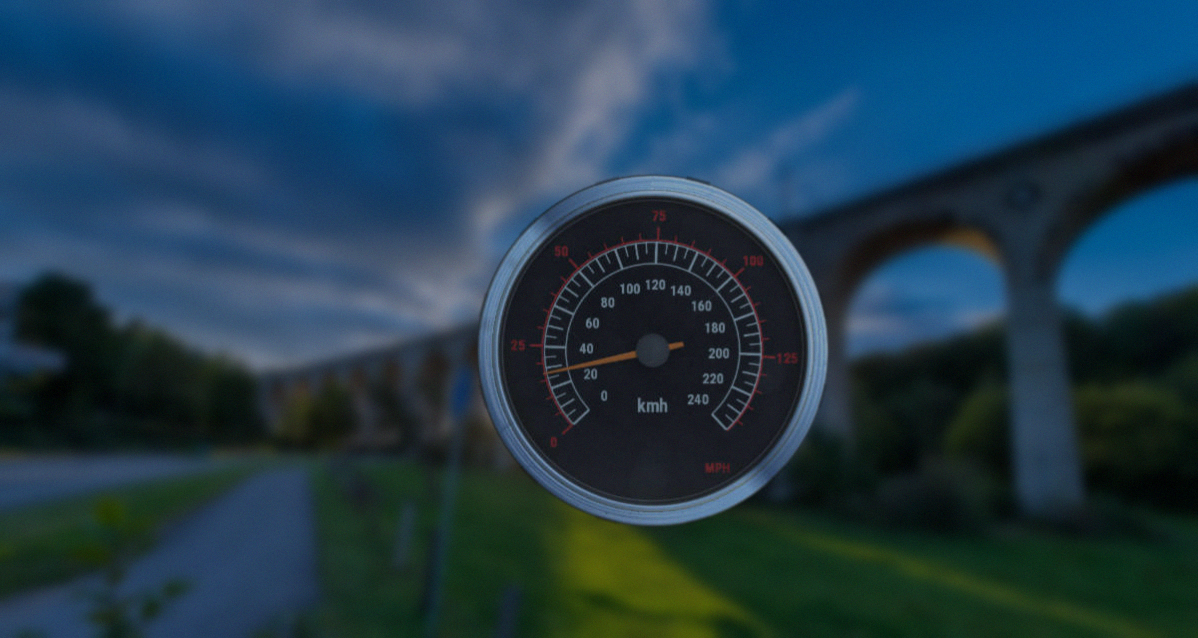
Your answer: 27.5,km/h
